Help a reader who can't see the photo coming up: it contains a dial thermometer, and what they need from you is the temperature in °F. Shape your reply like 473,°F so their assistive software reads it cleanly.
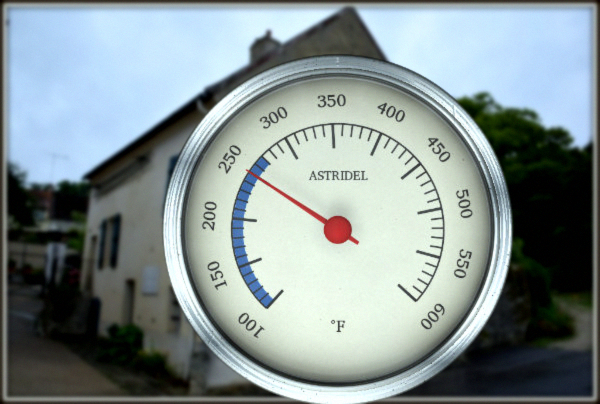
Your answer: 250,°F
